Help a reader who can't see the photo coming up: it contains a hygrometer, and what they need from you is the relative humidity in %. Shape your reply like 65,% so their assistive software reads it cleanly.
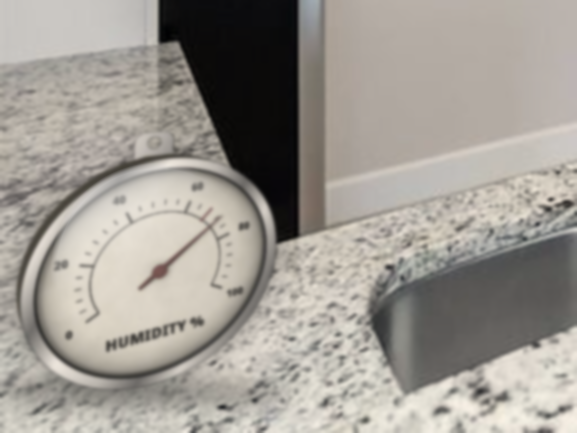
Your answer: 72,%
